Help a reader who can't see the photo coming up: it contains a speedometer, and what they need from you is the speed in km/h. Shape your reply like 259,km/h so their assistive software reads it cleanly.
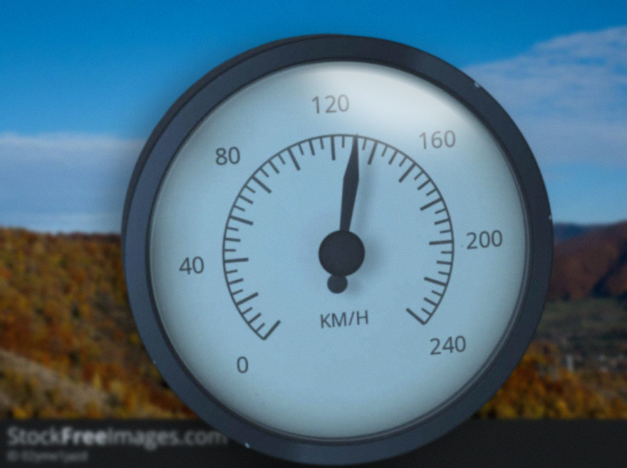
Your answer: 130,km/h
